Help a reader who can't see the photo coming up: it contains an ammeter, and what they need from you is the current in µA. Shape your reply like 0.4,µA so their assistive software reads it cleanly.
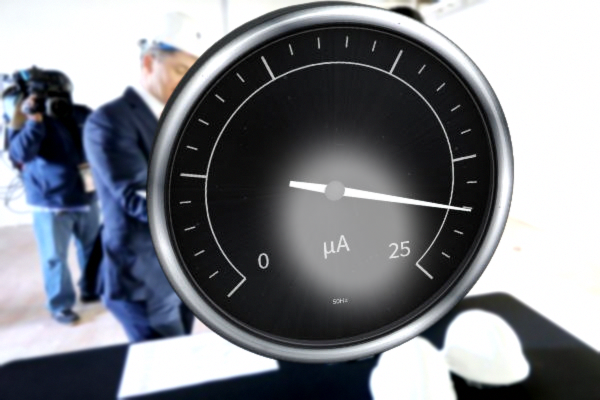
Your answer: 22,µA
